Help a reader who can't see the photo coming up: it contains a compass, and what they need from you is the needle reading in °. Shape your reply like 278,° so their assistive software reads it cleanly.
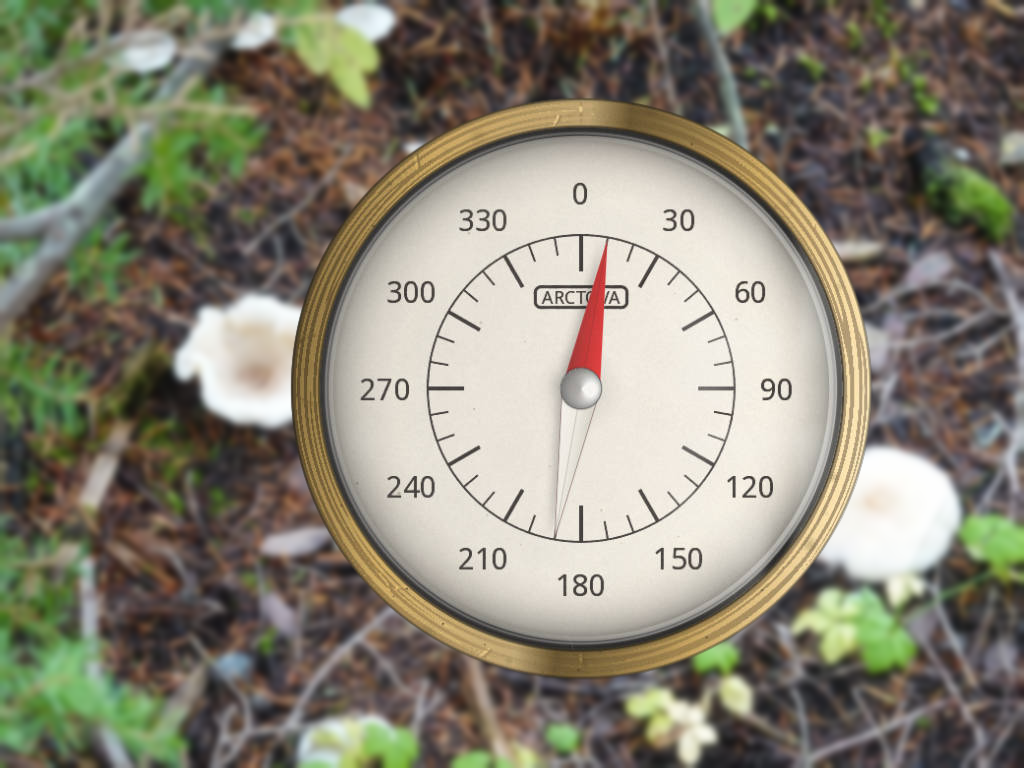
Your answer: 10,°
